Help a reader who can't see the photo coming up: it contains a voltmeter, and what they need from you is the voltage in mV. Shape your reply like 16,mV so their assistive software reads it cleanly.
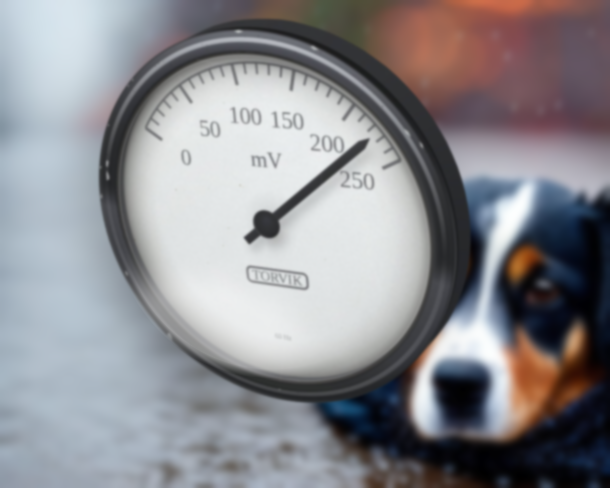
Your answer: 225,mV
